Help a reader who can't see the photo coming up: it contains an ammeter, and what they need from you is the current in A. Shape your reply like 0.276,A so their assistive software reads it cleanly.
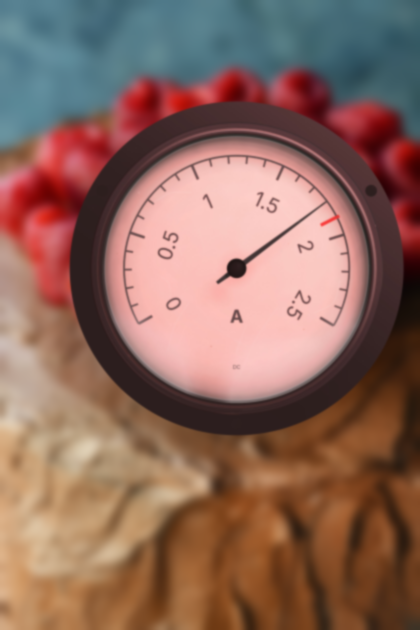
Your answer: 1.8,A
